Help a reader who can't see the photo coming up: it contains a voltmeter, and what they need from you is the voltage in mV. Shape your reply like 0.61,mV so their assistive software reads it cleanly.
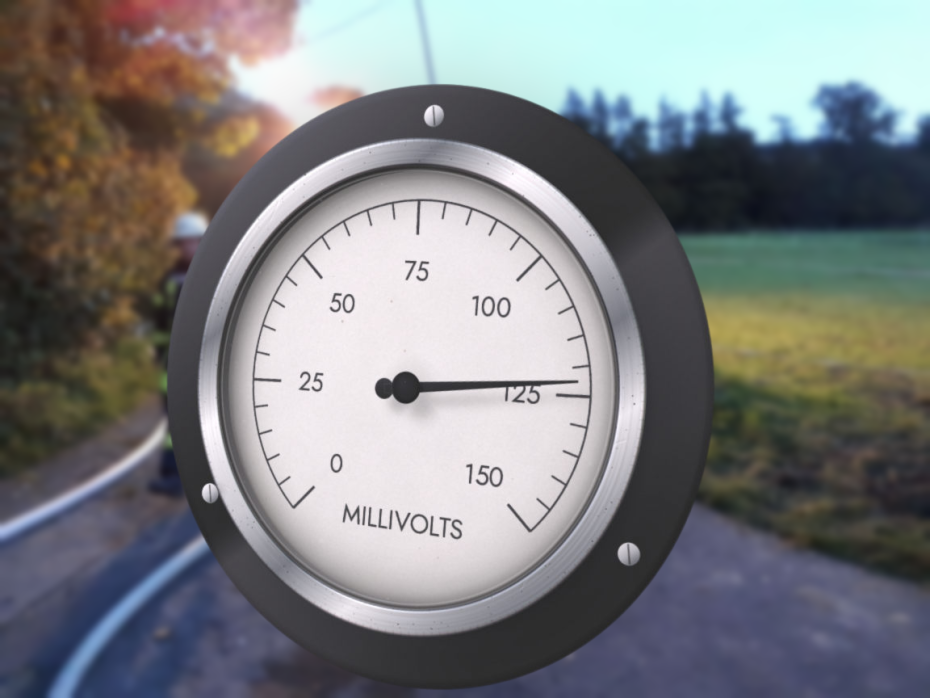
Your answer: 122.5,mV
